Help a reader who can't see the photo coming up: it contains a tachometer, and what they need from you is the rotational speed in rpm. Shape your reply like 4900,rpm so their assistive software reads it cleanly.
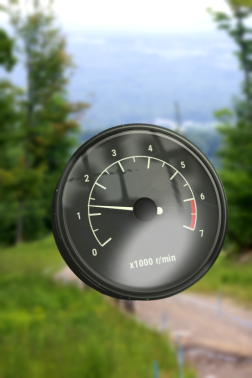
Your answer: 1250,rpm
